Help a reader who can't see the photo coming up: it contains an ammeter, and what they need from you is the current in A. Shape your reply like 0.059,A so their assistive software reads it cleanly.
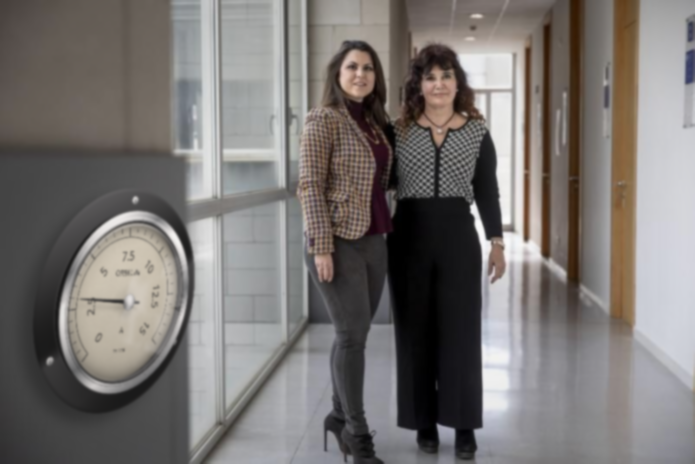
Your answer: 3,A
